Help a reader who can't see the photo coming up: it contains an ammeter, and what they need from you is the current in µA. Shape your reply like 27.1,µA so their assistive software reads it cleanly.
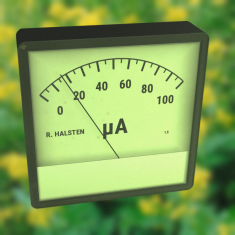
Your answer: 17.5,µA
